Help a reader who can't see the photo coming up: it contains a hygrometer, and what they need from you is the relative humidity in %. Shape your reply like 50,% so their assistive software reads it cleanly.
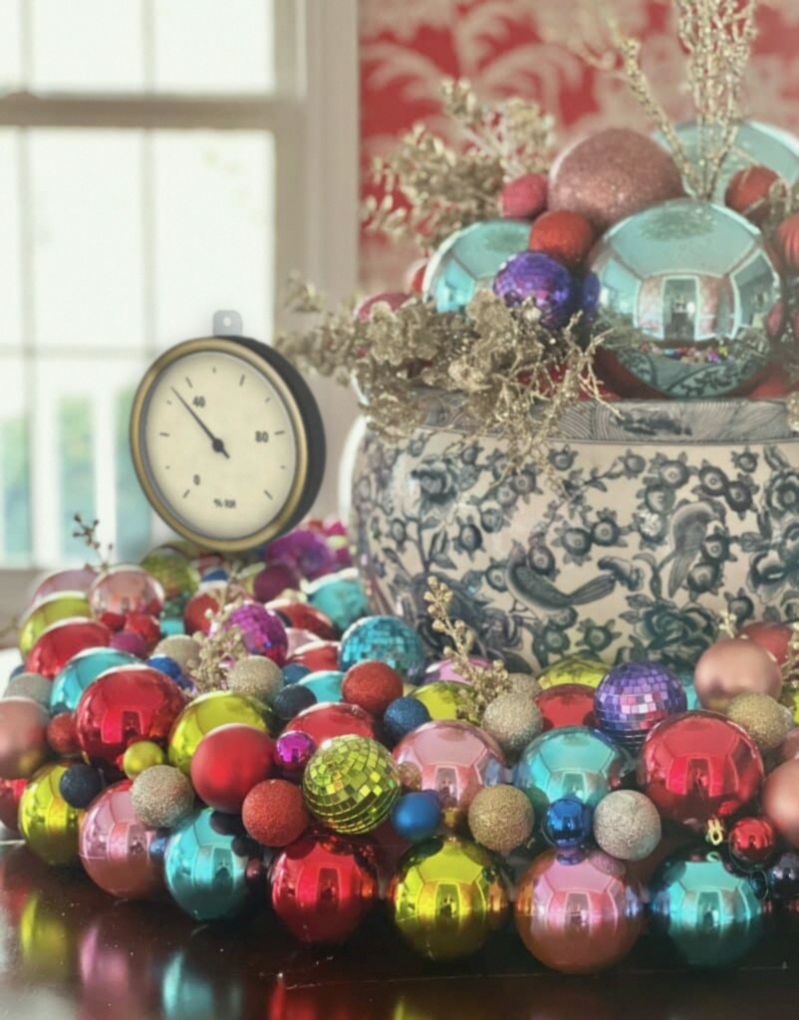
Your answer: 35,%
